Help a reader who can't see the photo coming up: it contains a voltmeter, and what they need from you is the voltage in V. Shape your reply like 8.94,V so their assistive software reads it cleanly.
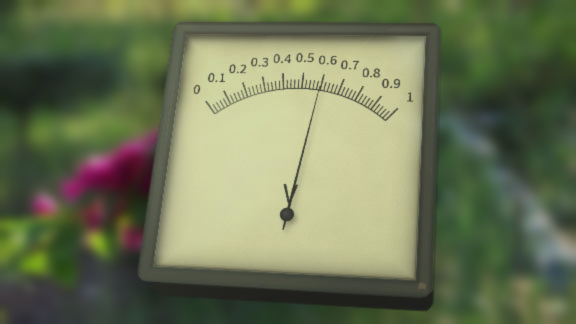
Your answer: 0.6,V
